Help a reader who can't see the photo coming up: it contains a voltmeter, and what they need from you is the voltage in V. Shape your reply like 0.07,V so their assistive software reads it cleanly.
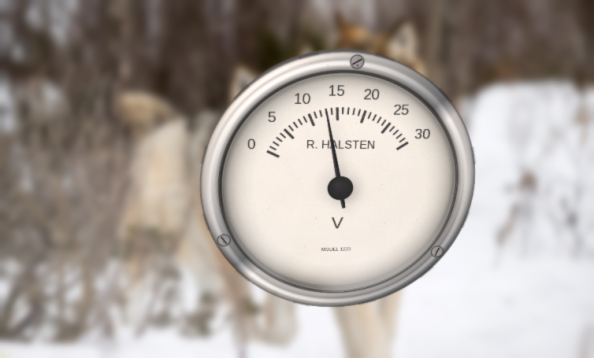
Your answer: 13,V
